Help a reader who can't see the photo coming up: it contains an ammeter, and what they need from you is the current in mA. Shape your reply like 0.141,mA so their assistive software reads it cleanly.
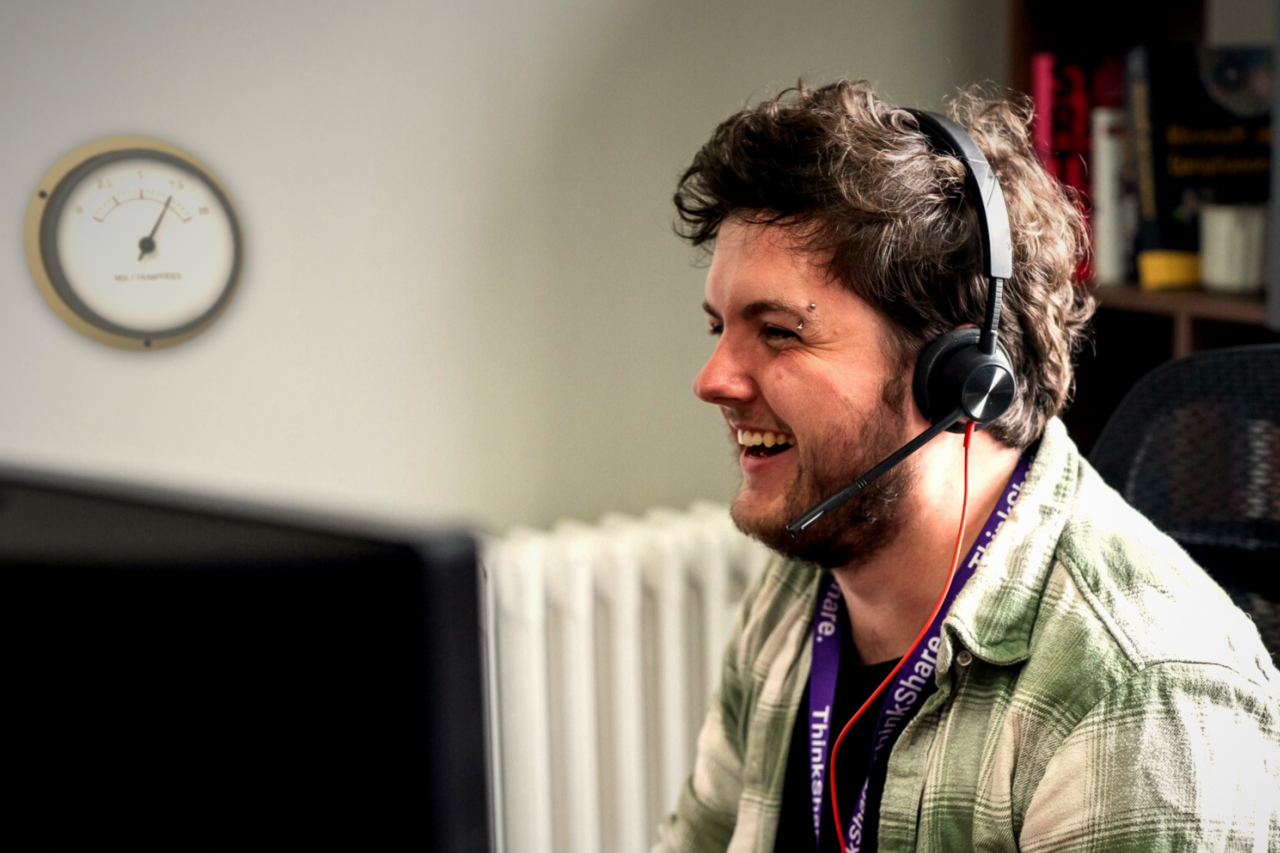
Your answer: 7.5,mA
